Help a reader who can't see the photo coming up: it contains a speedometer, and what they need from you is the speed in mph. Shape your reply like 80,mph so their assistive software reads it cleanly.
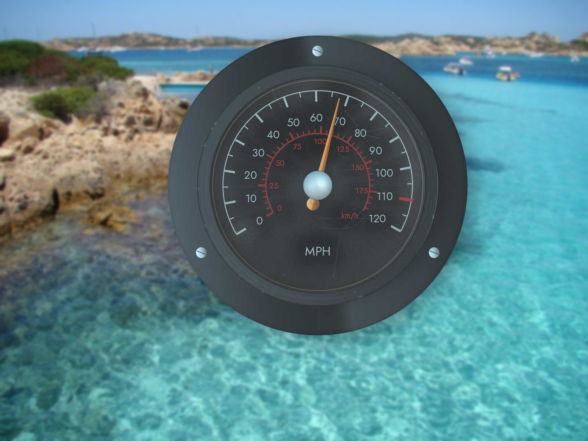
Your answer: 67.5,mph
